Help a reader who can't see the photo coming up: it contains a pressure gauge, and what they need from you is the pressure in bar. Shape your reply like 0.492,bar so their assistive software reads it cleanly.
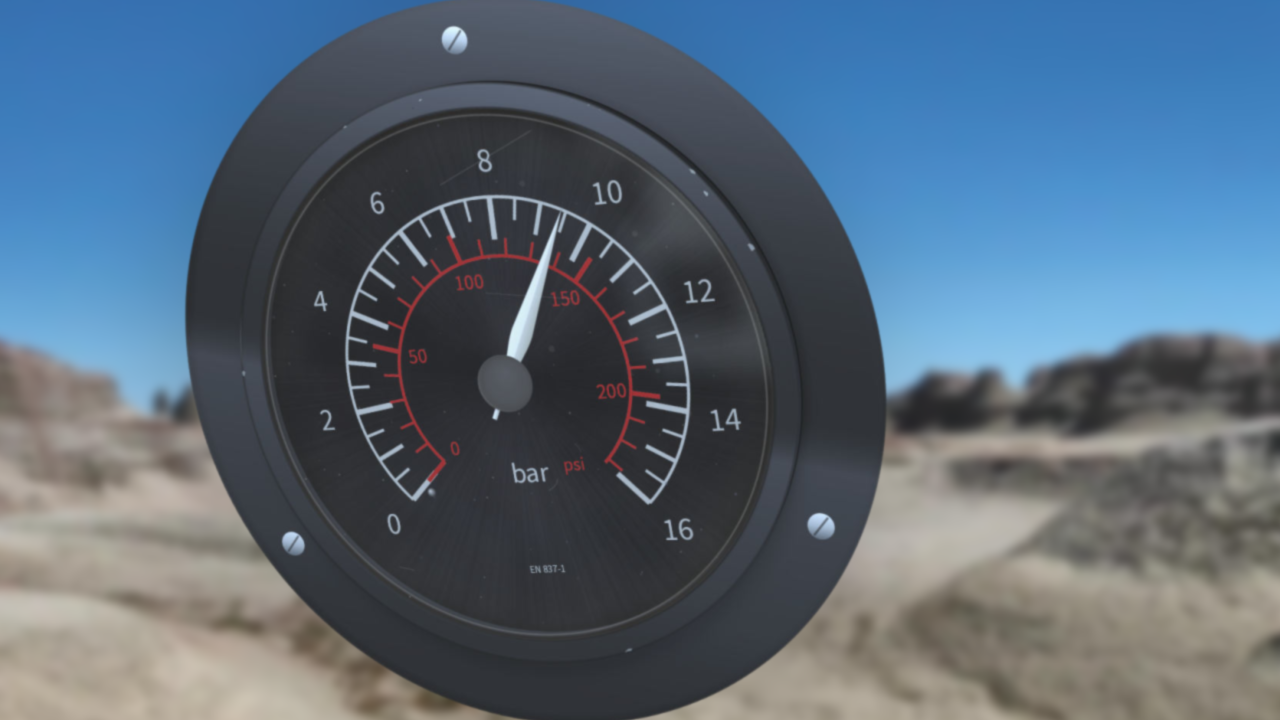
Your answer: 9.5,bar
